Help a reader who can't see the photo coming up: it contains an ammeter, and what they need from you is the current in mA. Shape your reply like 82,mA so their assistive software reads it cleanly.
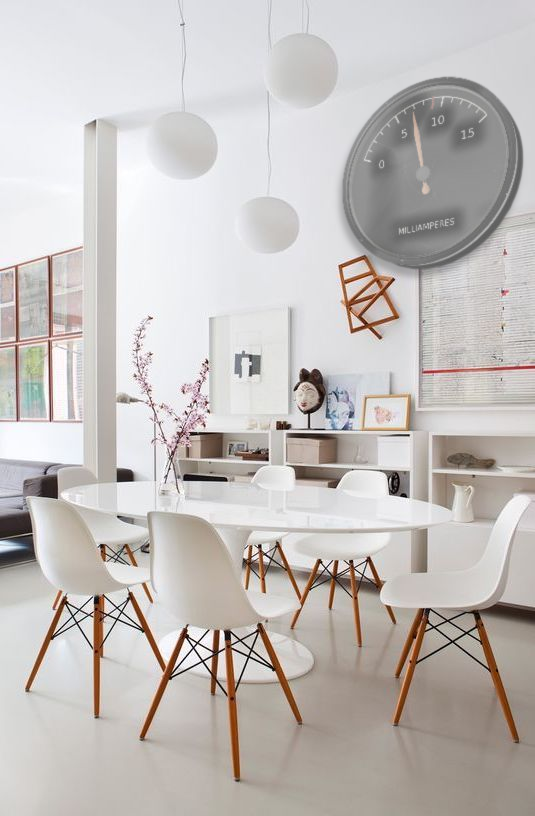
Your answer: 7,mA
